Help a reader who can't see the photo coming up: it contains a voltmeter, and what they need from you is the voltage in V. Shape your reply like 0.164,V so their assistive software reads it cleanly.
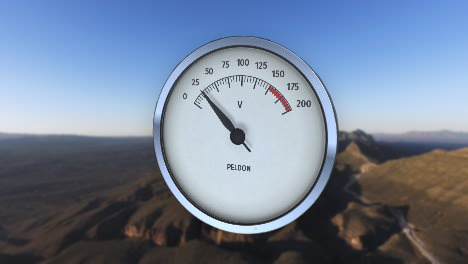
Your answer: 25,V
